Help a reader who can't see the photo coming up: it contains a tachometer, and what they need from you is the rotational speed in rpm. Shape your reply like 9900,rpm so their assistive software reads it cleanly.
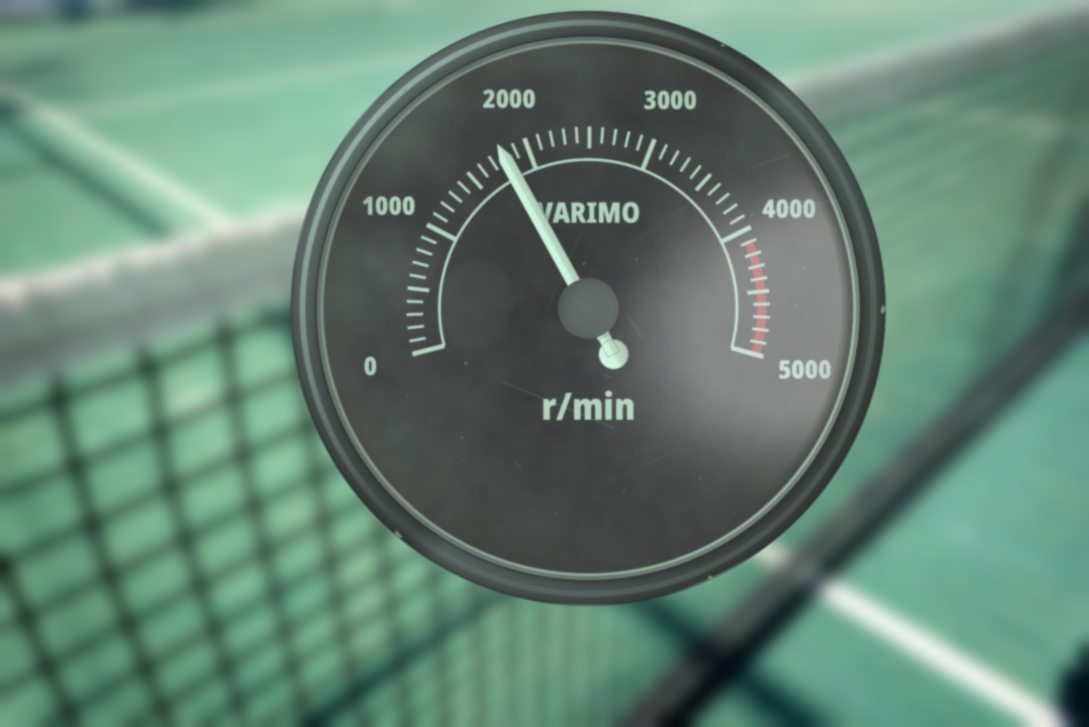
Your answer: 1800,rpm
